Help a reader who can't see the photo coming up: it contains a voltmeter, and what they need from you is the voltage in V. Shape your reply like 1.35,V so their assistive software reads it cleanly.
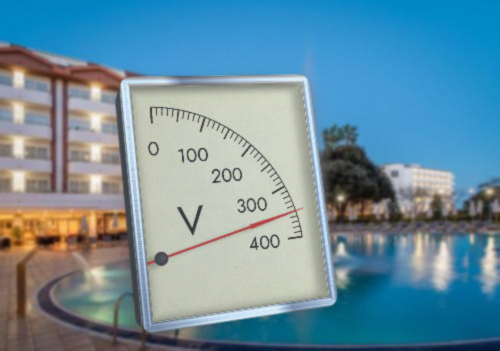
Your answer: 350,V
